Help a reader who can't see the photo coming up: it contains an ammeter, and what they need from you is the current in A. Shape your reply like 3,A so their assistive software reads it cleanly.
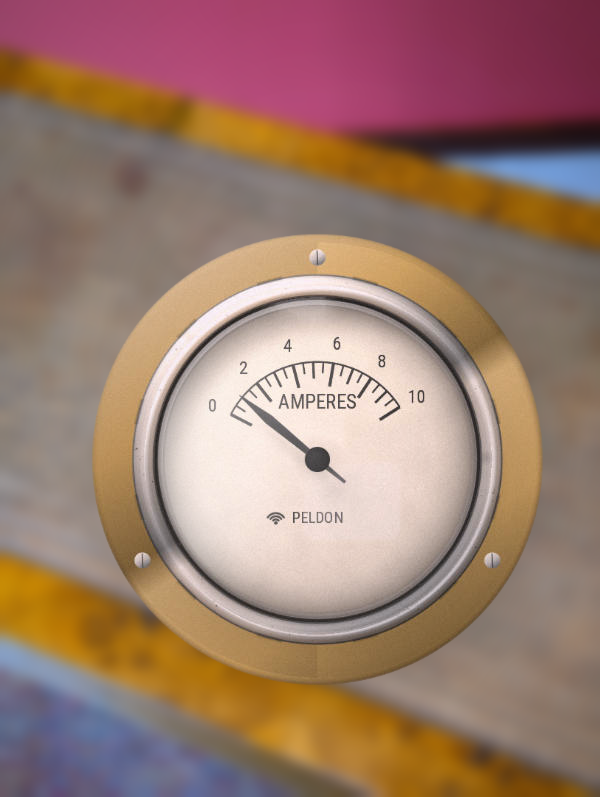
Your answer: 1,A
